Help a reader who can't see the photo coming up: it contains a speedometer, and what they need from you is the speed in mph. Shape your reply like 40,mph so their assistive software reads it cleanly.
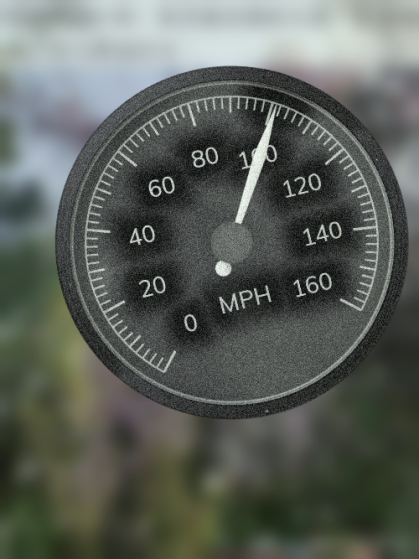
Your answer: 101,mph
